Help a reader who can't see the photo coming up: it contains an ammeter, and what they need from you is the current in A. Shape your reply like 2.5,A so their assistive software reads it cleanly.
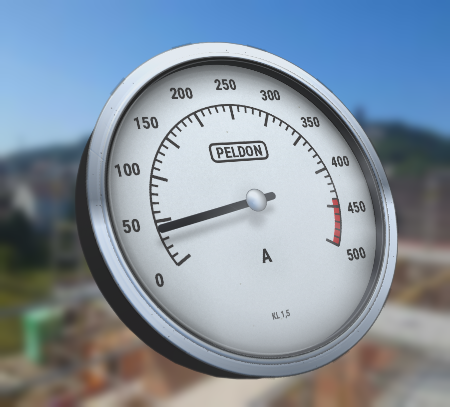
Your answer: 40,A
